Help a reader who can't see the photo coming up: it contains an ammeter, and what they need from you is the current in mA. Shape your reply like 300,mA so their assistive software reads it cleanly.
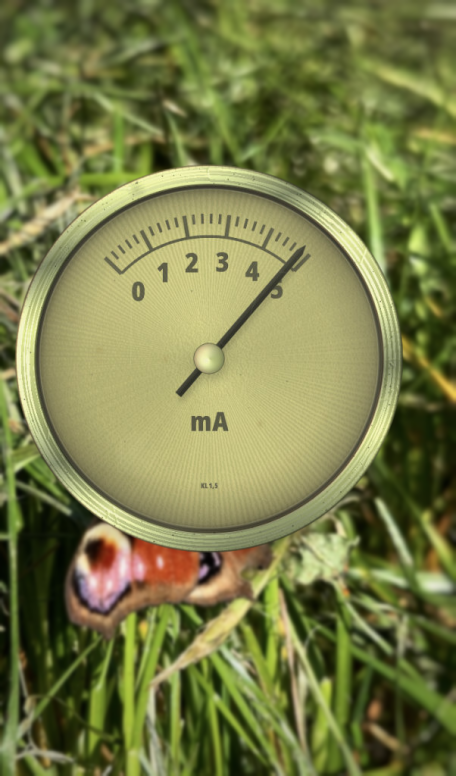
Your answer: 4.8,mA
